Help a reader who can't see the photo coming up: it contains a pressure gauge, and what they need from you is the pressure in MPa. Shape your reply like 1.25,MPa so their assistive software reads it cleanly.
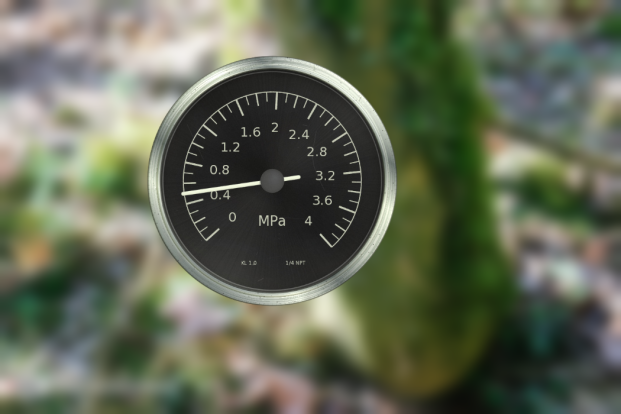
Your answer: 0.5,MPa
